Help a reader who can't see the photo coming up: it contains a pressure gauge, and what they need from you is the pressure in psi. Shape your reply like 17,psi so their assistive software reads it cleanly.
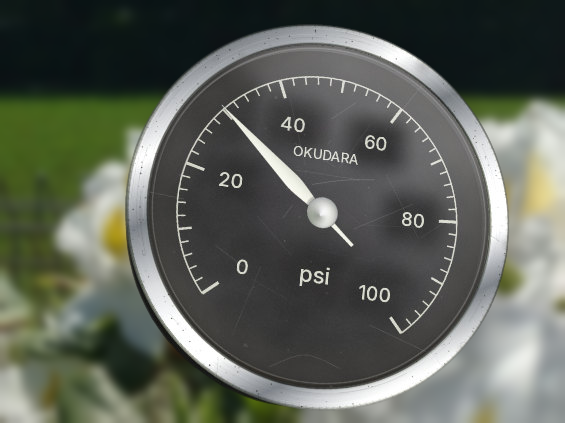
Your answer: 30,psi
